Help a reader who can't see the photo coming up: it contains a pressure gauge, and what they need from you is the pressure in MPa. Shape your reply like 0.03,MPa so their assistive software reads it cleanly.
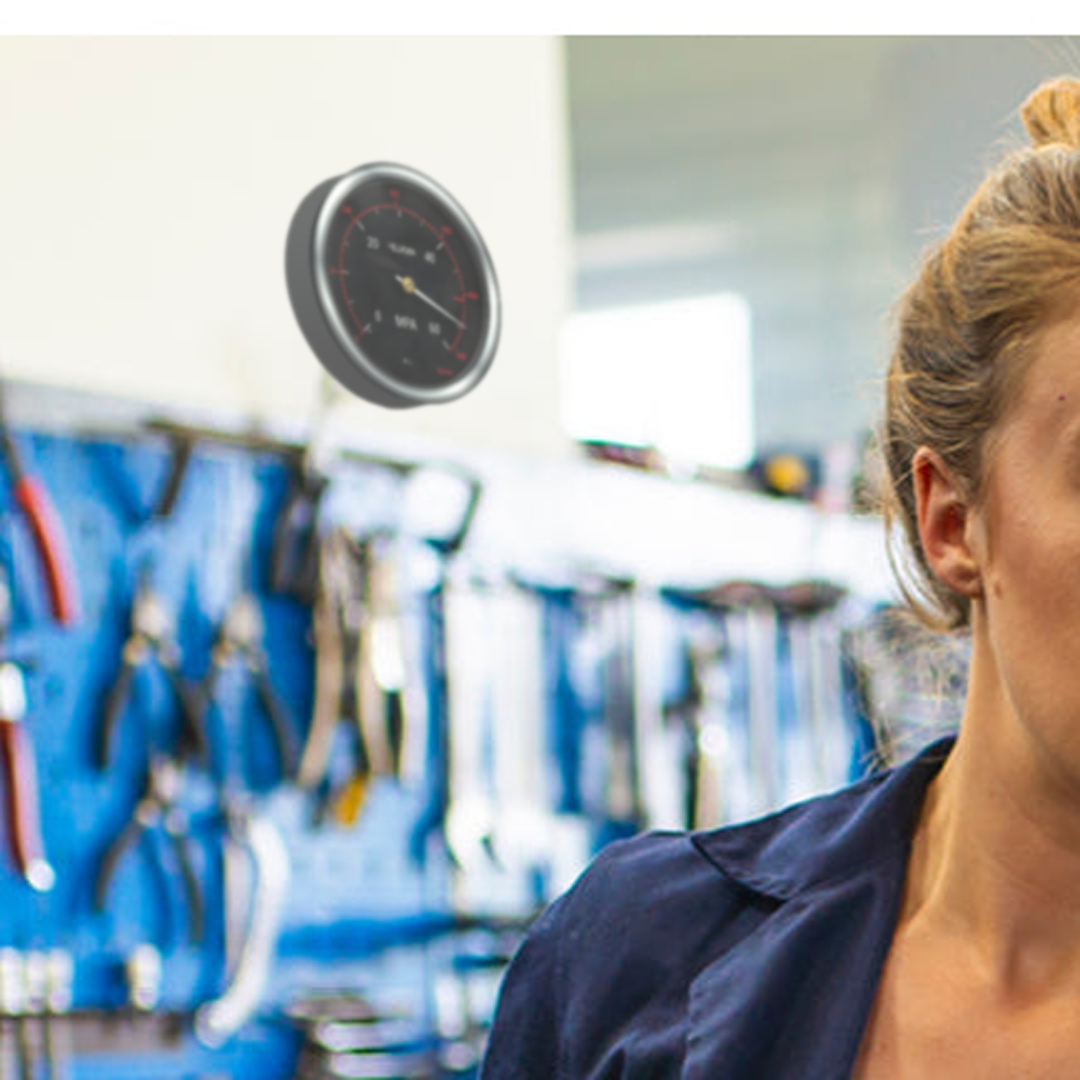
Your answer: 55,MPa
